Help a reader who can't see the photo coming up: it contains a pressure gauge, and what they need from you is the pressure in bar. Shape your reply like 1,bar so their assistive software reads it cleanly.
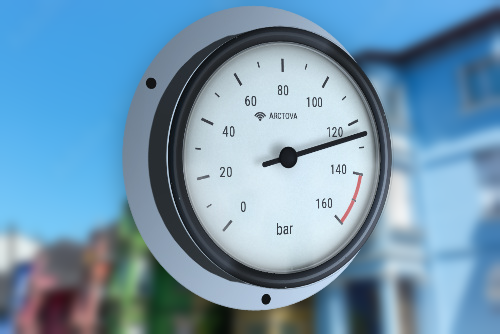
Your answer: 125,bar
